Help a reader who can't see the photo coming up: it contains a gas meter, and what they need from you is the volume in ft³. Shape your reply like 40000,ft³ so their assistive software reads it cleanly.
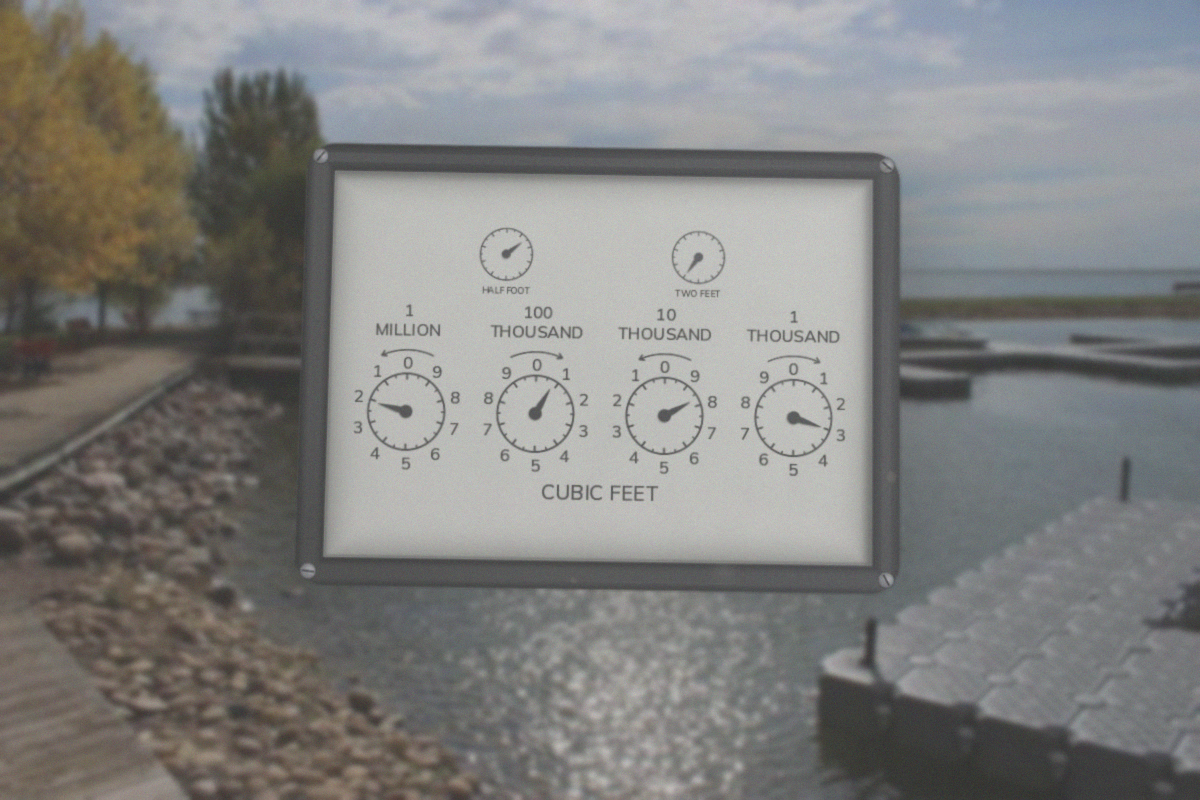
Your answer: 208300,ft³
